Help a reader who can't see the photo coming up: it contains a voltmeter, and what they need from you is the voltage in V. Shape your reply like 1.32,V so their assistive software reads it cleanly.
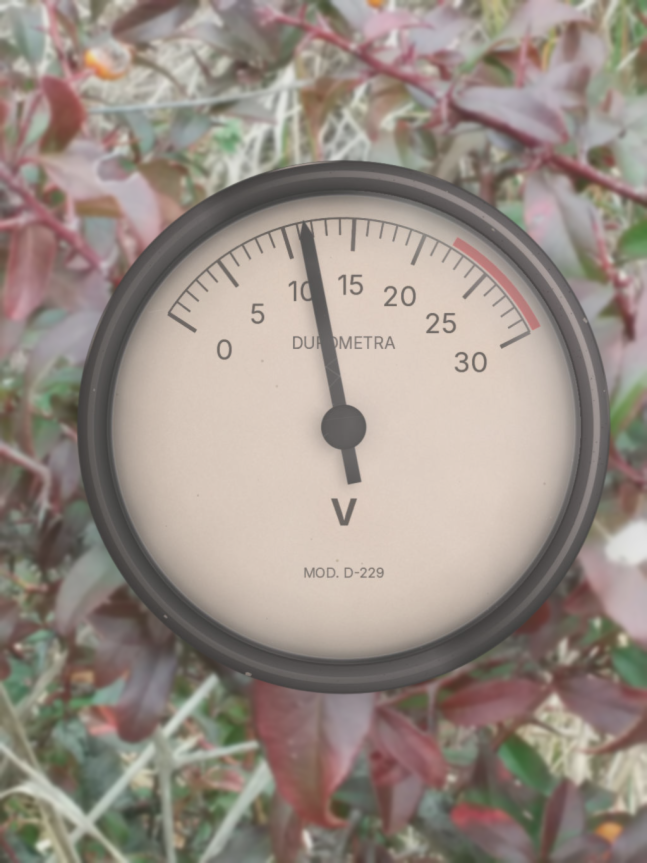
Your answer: 11.5,V
